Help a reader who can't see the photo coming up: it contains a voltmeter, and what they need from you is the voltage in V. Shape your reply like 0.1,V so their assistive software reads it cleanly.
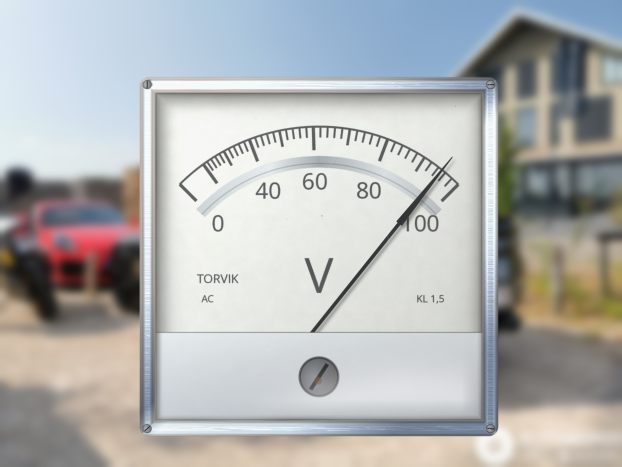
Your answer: 95,V
